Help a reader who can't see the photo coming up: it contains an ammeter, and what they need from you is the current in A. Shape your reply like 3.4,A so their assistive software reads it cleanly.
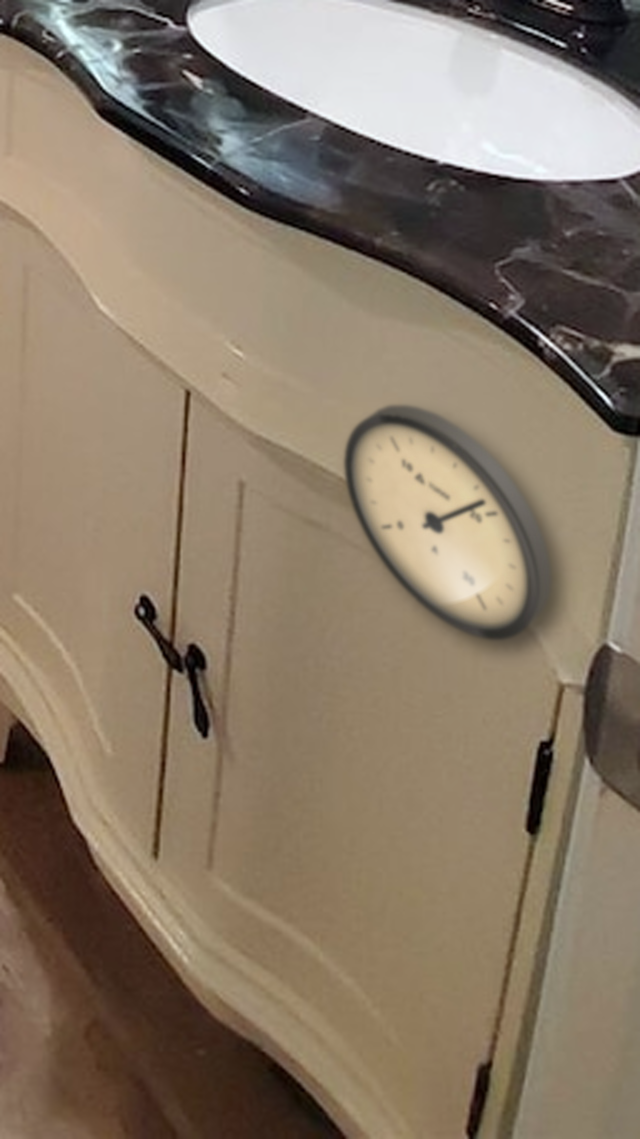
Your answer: 19,A
